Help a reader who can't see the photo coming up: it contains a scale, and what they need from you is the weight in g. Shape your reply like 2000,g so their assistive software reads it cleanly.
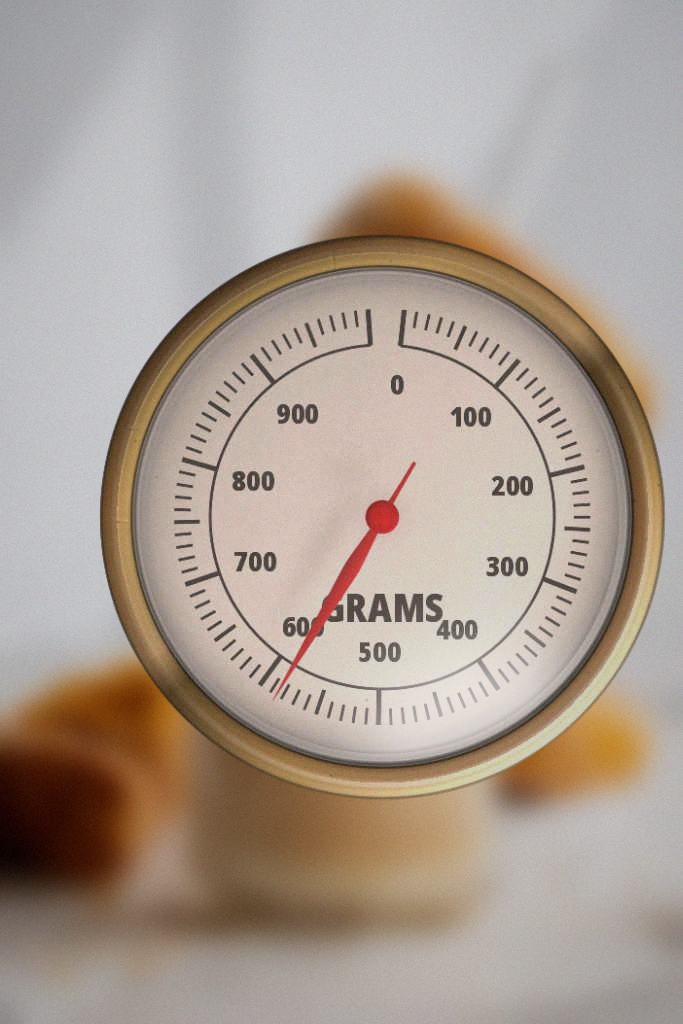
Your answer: 585,g
